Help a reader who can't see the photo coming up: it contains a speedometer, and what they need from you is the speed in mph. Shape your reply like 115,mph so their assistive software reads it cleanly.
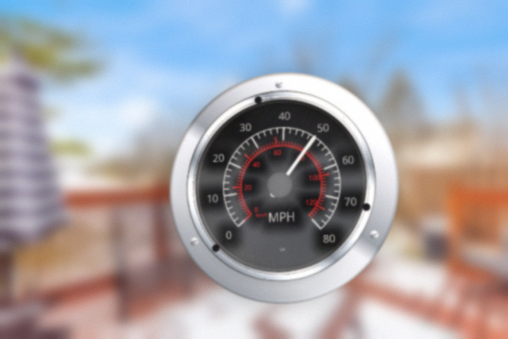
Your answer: 50,mph
